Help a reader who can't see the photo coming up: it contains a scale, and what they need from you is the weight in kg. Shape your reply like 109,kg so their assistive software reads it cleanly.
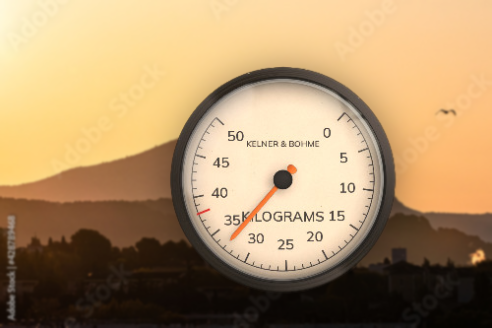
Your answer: 33,kg
